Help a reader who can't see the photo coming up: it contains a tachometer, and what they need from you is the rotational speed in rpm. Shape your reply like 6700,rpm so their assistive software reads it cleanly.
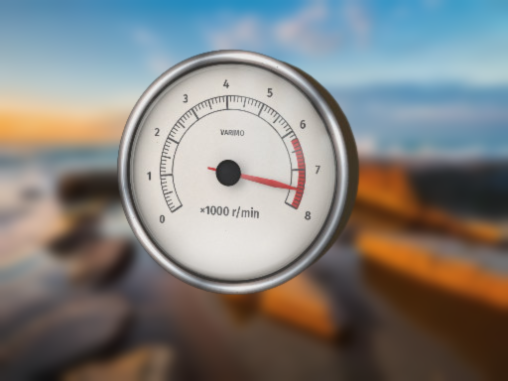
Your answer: 7500,rpm
